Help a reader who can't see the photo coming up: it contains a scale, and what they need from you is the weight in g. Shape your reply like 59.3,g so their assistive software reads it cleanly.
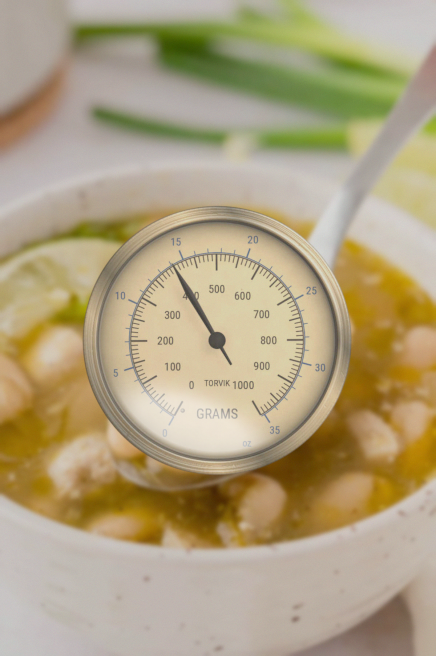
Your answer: 400,g
